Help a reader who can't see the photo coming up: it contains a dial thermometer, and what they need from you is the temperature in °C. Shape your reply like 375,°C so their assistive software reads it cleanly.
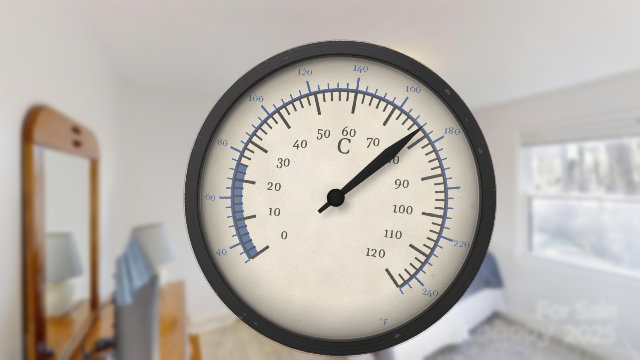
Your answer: 78,°C
